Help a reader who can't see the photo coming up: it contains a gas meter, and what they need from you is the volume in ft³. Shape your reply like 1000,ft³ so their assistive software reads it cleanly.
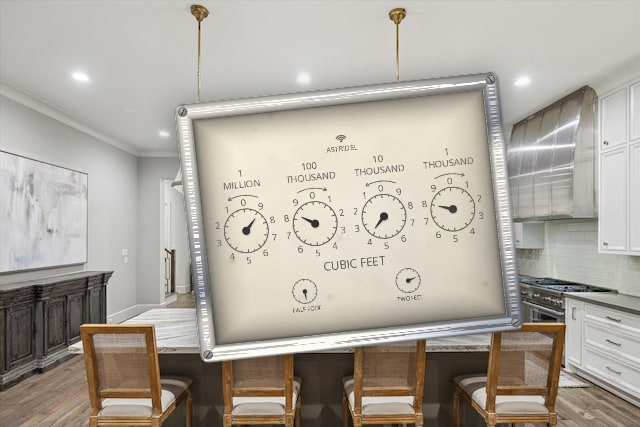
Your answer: 883800,ft³
